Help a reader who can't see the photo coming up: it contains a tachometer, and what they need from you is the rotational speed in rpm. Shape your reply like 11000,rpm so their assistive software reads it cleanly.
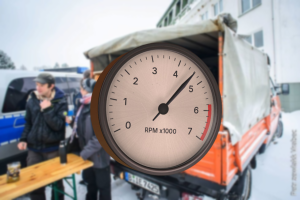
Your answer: 4600,rpm
